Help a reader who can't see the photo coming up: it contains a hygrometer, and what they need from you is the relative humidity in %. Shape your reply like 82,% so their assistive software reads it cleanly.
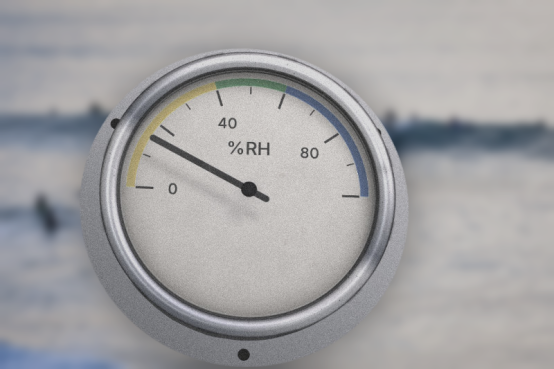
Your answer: 15,%
